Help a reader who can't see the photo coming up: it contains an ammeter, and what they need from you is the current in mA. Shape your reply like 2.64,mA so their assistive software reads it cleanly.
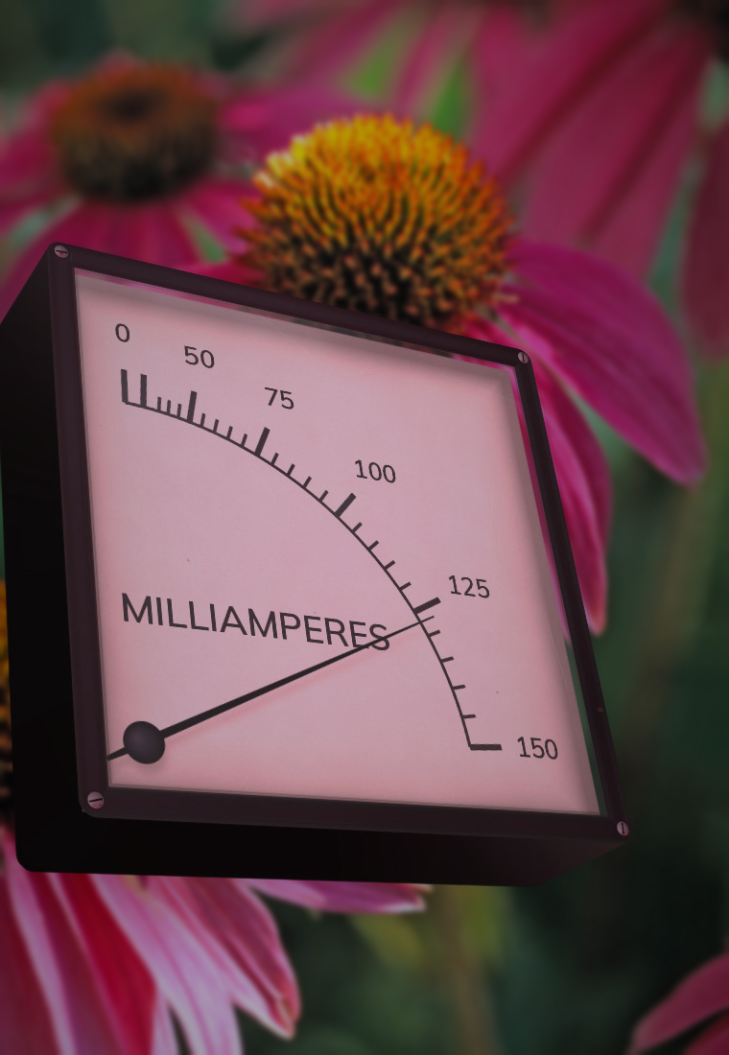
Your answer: 127.5,mA
